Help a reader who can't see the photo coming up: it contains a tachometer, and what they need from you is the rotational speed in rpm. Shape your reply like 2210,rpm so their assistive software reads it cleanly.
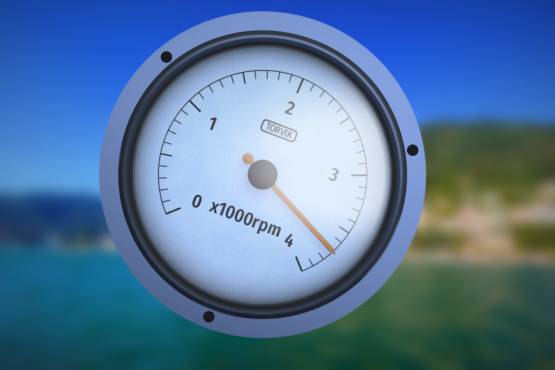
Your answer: 3700,rpm
